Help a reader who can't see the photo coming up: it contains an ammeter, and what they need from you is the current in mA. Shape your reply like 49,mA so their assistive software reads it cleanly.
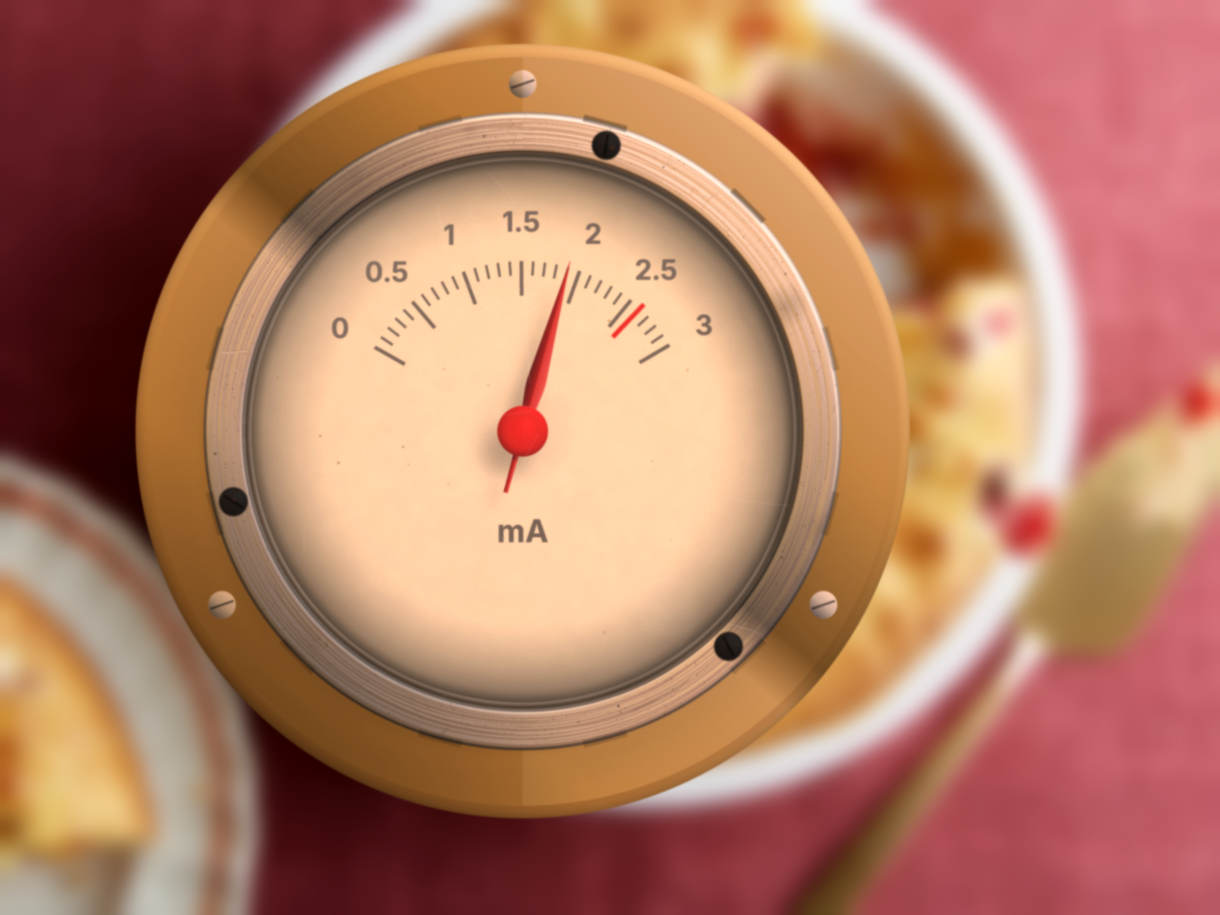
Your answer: 1.9,mA
